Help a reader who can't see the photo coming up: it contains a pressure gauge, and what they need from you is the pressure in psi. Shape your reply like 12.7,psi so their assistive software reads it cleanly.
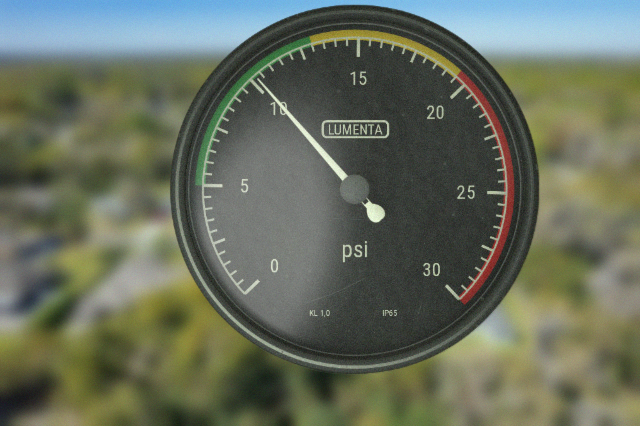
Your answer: 10.25,psi
